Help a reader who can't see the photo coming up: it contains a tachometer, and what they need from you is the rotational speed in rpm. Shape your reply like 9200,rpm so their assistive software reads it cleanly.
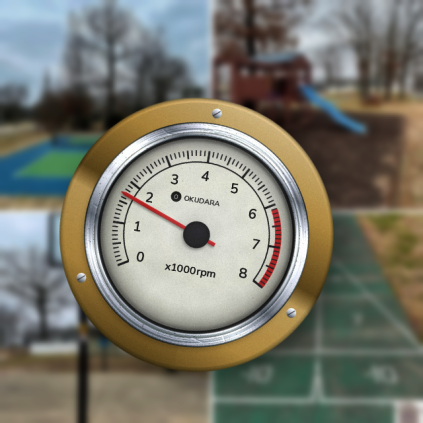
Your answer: 1700,rpm
